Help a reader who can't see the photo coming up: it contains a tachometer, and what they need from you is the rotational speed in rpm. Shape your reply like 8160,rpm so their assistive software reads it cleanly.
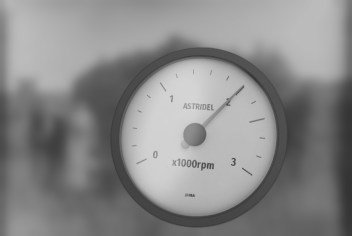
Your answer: 2000,rpm
